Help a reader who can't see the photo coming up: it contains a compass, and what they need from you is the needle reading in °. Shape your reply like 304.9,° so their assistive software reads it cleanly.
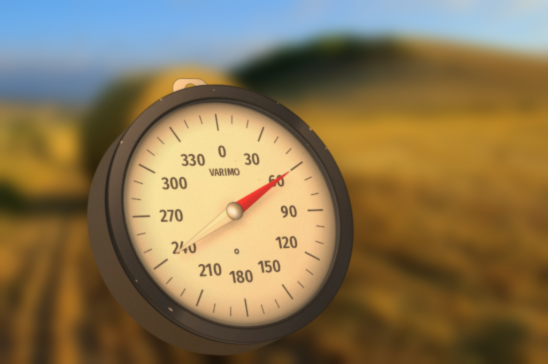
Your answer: 60,°
